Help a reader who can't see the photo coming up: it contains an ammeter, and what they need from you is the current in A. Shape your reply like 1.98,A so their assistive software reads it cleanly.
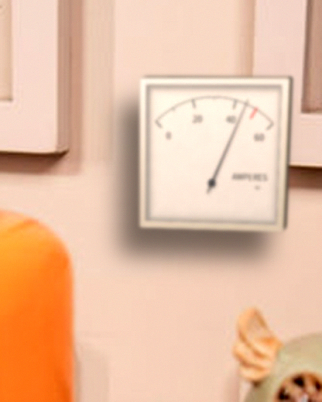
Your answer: 45,A
